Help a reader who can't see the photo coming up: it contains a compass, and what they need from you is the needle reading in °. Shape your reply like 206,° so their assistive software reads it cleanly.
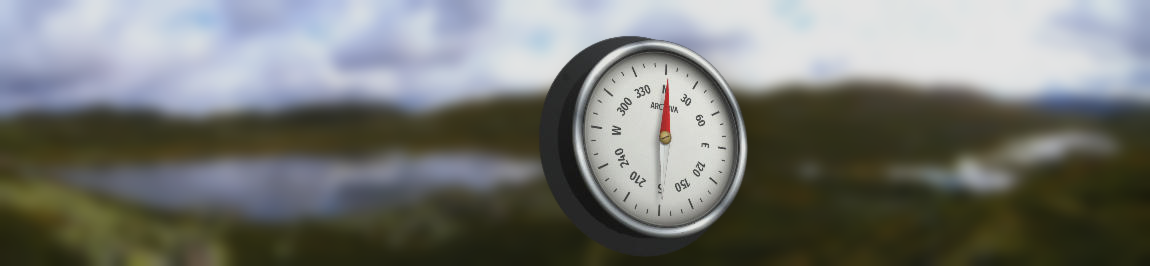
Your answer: 0,°
